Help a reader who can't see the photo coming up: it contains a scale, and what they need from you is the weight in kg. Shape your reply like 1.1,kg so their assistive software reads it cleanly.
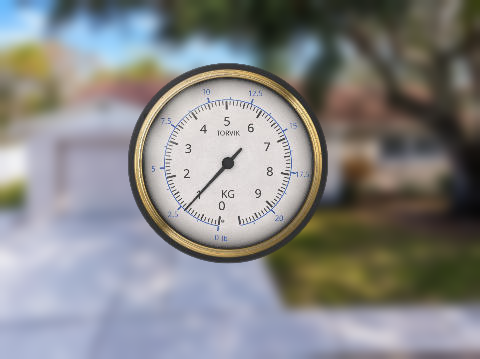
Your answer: 1,kg
